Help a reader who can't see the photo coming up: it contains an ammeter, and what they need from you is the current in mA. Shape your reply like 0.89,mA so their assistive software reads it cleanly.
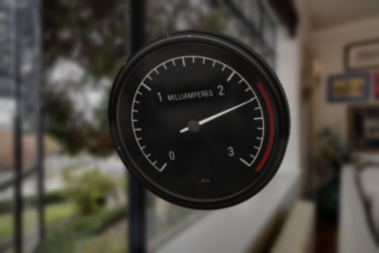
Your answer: 2.3,mA
